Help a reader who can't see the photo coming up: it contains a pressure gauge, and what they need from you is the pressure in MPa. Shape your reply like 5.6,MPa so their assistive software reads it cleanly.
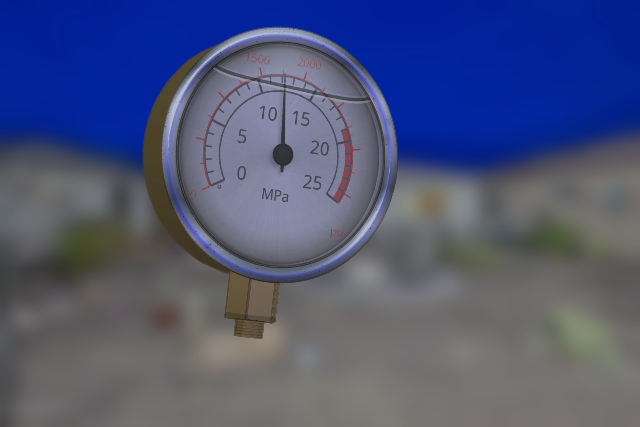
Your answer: 12,MPa
